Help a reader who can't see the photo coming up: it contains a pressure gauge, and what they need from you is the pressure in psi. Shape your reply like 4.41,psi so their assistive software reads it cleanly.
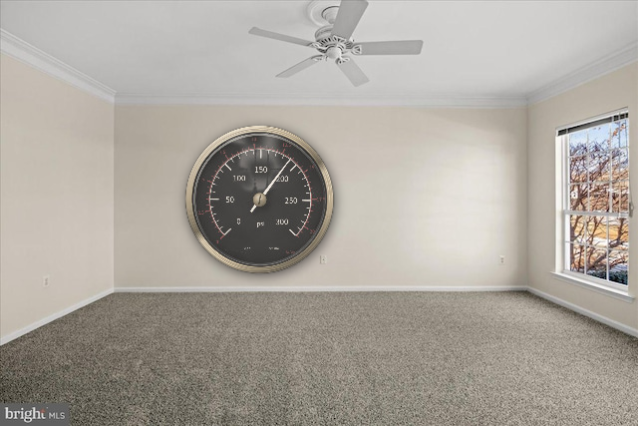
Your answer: 190,psi
